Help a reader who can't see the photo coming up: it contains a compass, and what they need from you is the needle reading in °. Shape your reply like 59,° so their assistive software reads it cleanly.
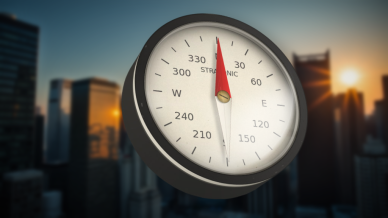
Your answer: 0,°
